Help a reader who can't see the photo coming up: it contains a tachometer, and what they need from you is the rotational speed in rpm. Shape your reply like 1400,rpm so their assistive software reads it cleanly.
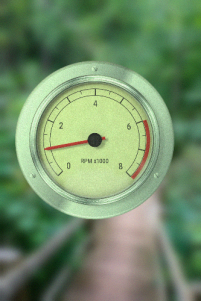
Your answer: 1000,rpm
